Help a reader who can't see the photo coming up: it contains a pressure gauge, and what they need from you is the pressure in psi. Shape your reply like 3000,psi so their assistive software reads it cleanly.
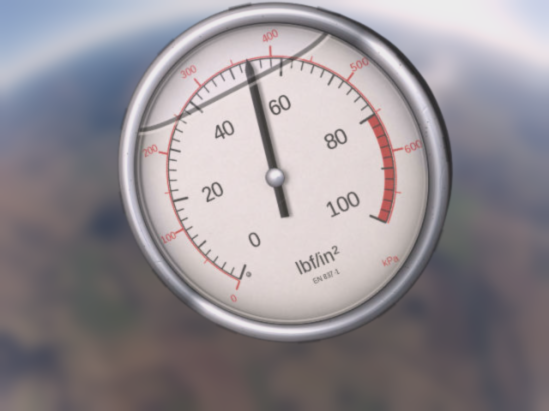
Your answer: 54,psi
